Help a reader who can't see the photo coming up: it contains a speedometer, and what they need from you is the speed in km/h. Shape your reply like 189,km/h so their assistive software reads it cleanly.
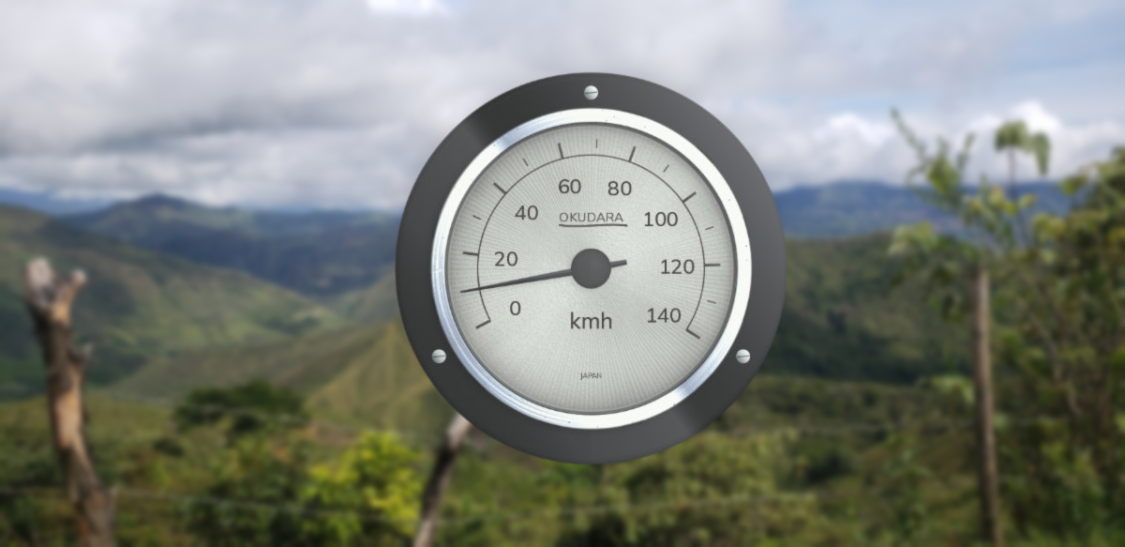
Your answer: 10,km/h
